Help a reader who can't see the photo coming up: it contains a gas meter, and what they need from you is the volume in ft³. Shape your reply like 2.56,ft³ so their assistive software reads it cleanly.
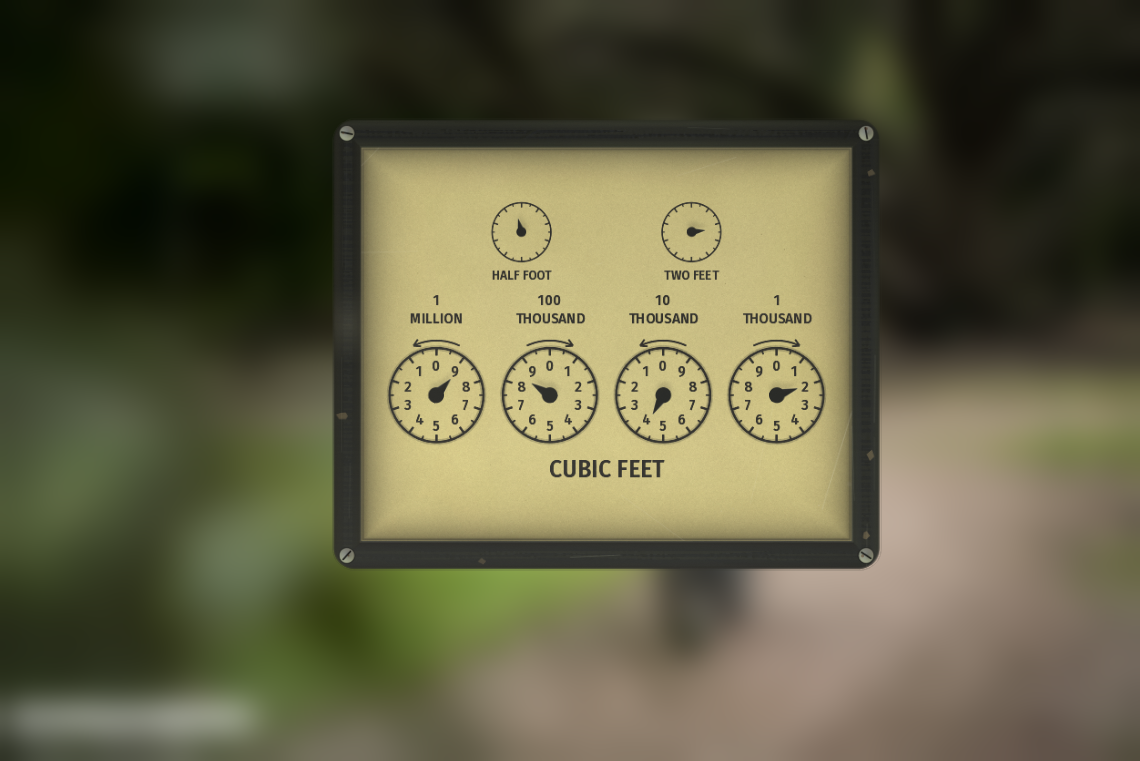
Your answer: 884200,ft³
